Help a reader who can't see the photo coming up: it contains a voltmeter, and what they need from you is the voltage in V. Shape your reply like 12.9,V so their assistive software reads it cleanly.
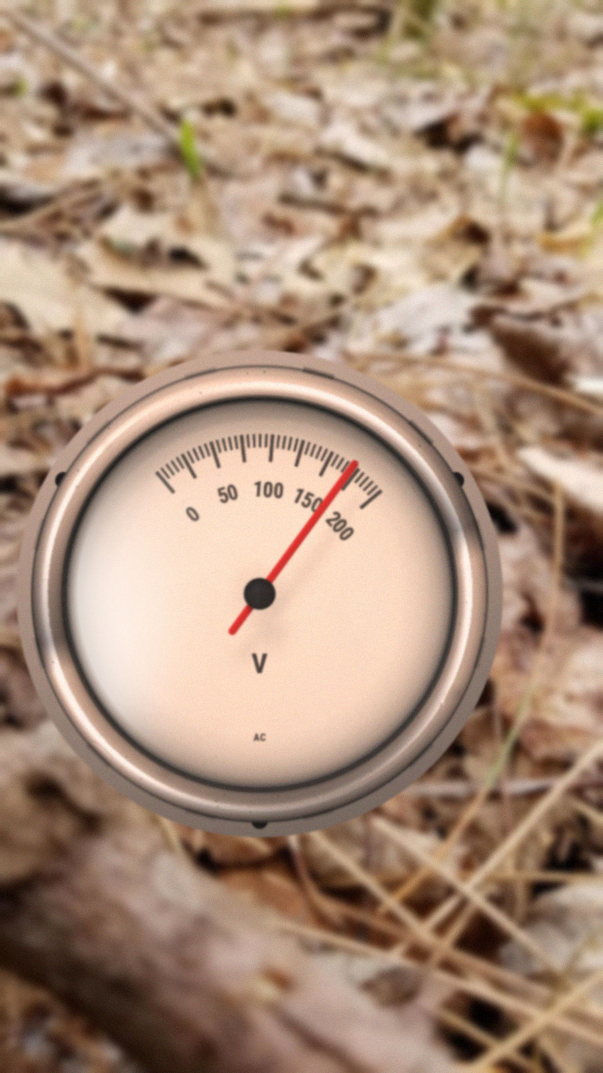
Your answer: 170,V
